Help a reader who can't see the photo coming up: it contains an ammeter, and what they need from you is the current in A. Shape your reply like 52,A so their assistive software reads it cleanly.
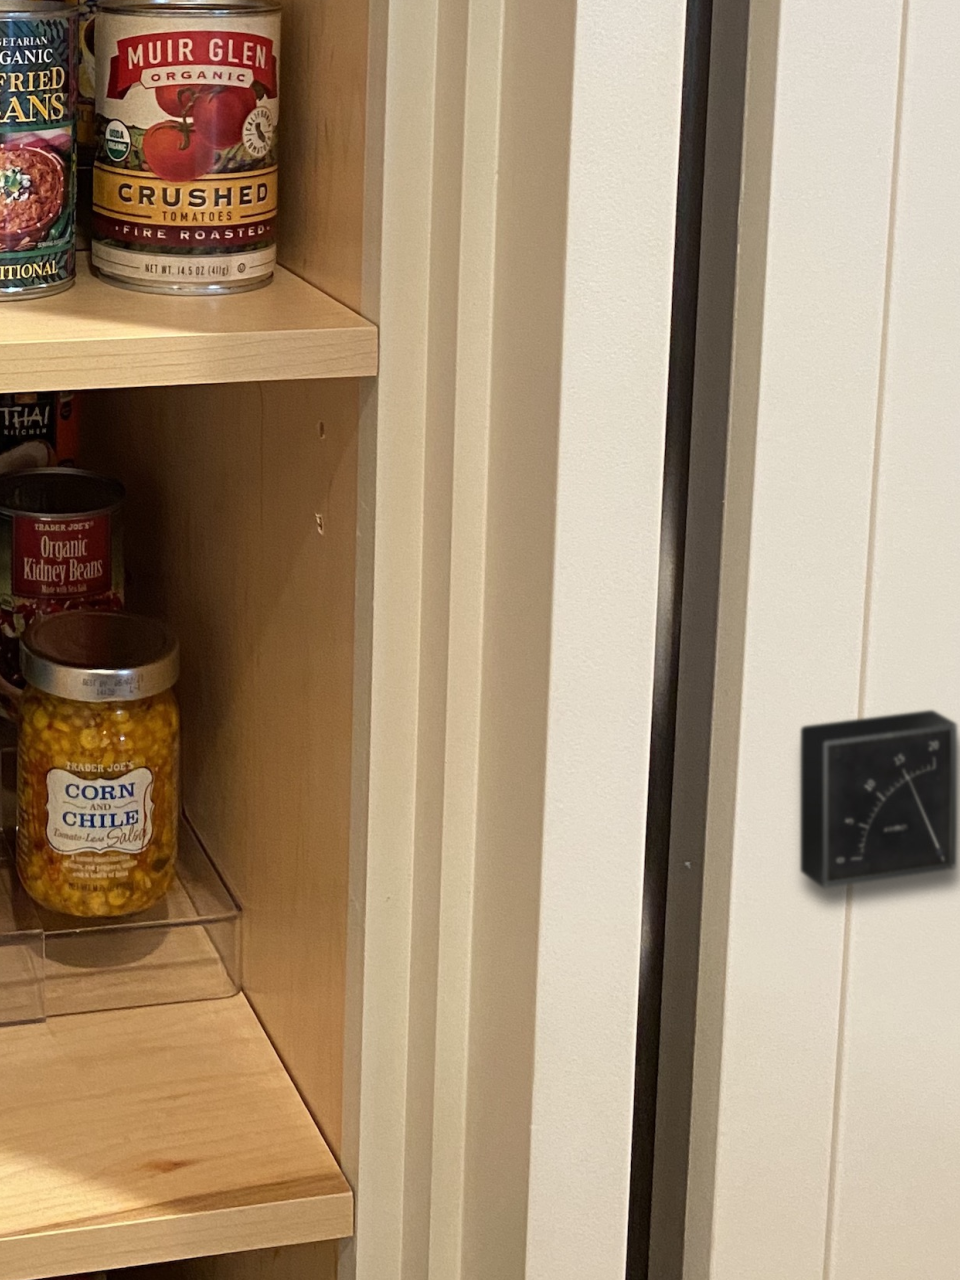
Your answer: 15,A
